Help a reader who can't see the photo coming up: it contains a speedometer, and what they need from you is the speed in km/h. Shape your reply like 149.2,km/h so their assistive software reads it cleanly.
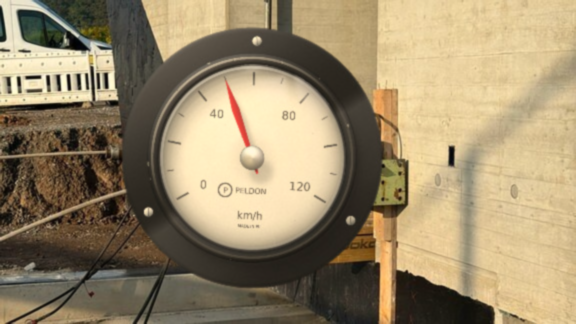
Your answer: 50,km/h
